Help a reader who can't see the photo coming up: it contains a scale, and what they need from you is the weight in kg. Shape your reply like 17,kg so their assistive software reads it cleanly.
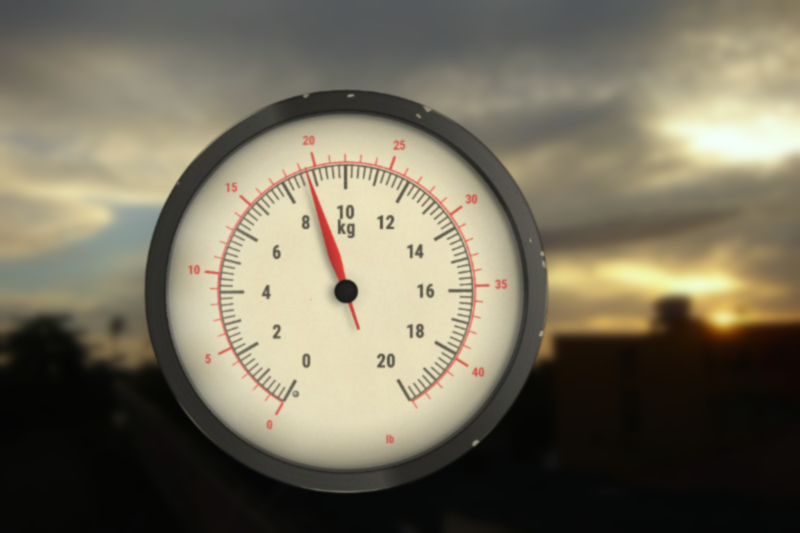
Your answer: 8.8,kg
